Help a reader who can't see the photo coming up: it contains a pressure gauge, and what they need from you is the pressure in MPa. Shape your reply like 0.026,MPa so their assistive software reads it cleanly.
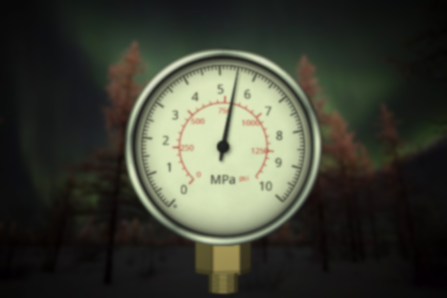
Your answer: 5.5,MPa
